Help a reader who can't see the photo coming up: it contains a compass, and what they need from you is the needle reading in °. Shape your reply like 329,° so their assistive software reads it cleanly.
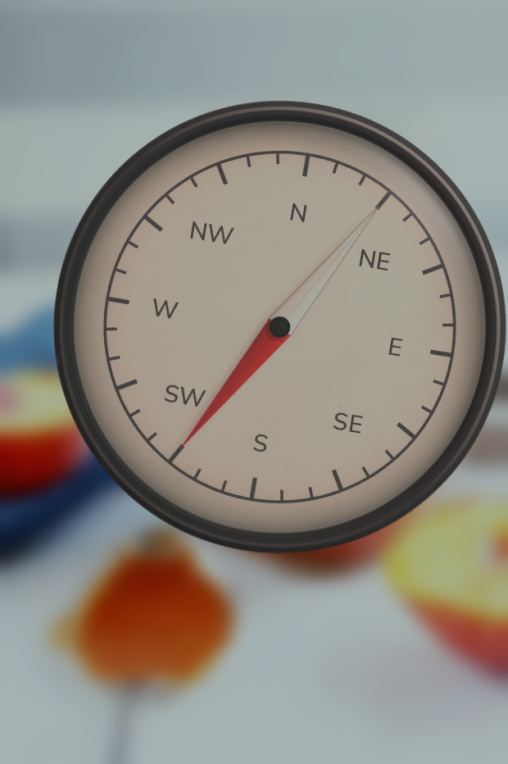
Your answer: 210,°
